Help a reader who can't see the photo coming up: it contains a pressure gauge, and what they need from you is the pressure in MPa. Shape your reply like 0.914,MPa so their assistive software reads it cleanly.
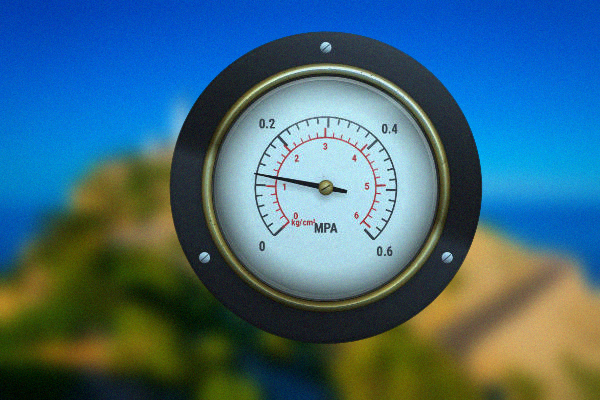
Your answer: 0.12,MPa
